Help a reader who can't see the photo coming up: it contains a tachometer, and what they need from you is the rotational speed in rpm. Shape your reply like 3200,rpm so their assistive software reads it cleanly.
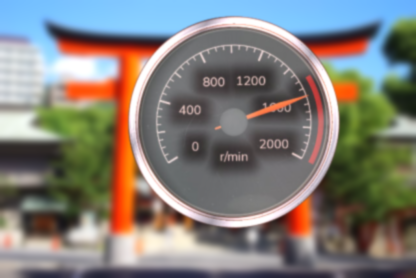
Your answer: 1600,rpm
